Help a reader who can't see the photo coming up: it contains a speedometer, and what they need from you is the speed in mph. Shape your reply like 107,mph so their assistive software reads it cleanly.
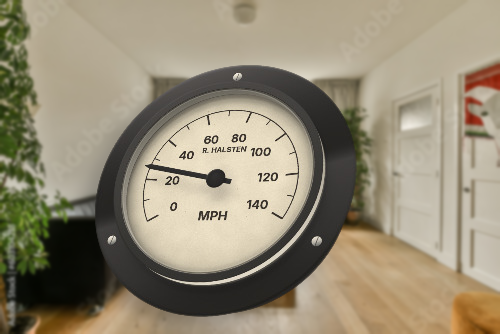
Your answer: 25,mph
